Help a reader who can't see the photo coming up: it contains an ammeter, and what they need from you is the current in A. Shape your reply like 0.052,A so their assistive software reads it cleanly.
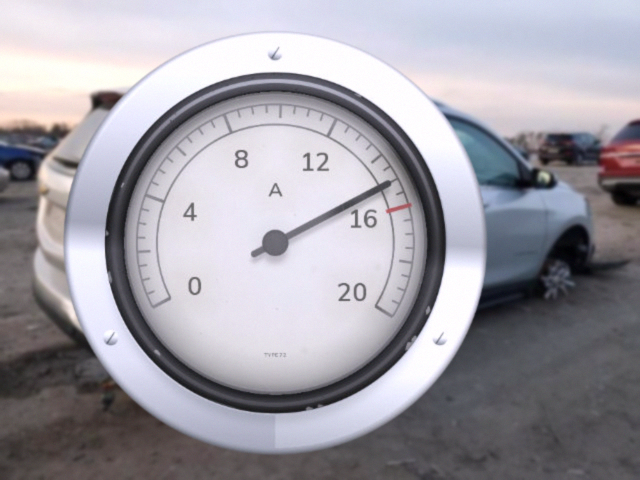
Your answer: 15,A
